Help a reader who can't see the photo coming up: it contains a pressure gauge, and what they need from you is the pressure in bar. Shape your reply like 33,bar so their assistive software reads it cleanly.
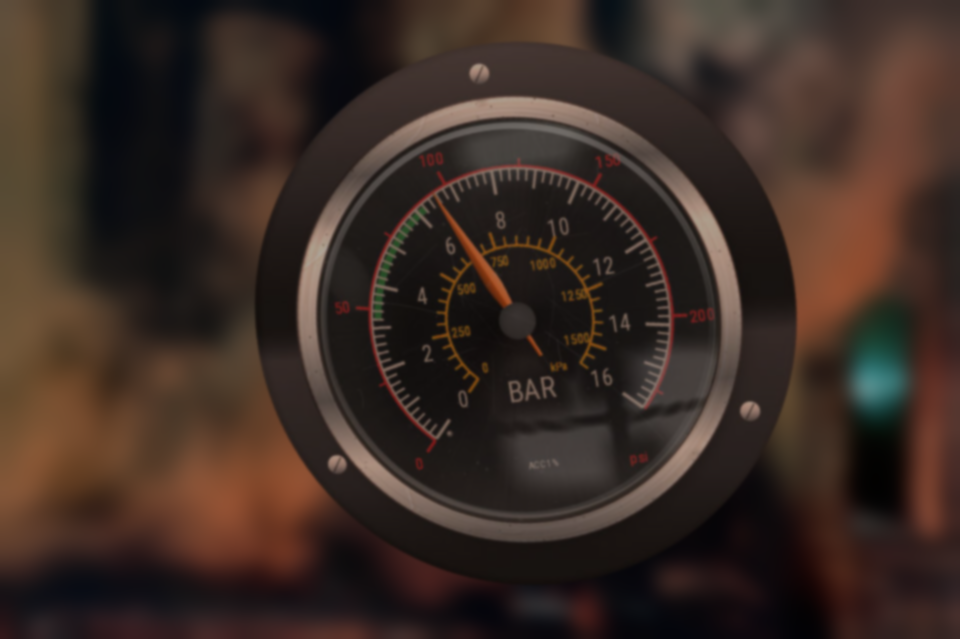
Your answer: 6.6,bar
